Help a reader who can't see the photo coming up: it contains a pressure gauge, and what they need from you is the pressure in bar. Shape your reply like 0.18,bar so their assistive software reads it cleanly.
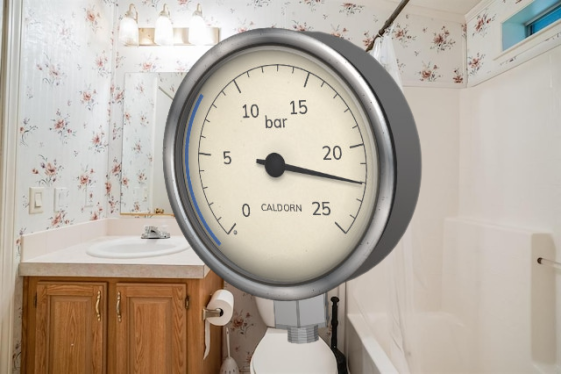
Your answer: 22,bar
